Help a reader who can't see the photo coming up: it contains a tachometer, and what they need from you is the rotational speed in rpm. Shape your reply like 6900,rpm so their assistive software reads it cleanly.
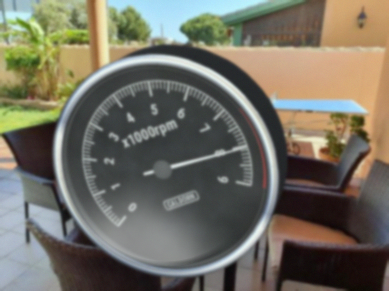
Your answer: 8000,rpm
